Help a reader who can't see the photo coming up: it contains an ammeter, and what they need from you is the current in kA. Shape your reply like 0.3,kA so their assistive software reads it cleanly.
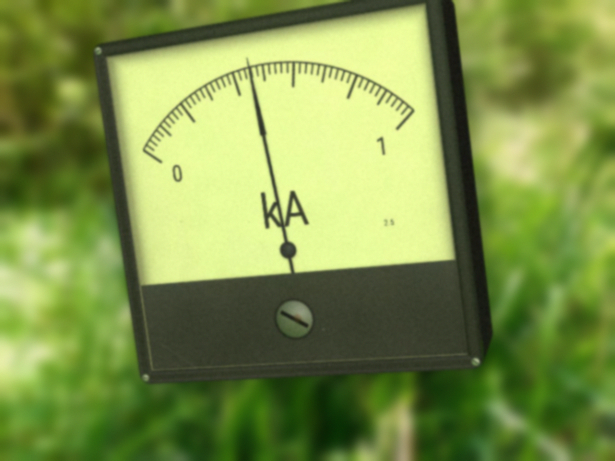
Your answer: 0.46,kA
